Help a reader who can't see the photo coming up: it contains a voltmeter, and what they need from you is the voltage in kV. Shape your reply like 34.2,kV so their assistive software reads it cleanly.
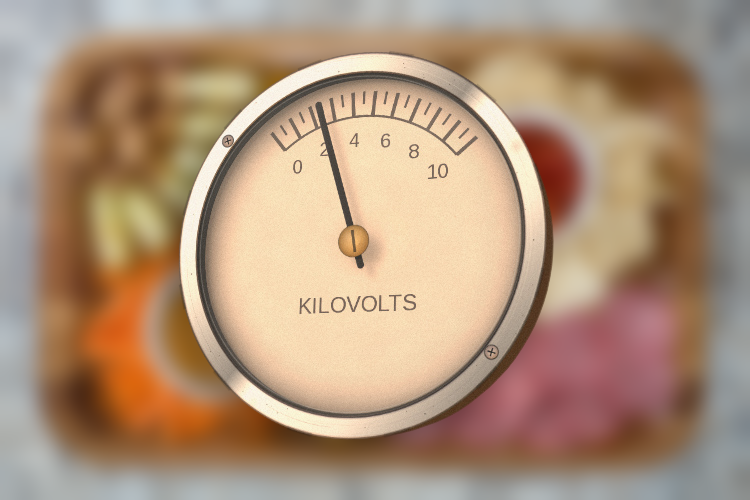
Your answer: 2.5,kV
